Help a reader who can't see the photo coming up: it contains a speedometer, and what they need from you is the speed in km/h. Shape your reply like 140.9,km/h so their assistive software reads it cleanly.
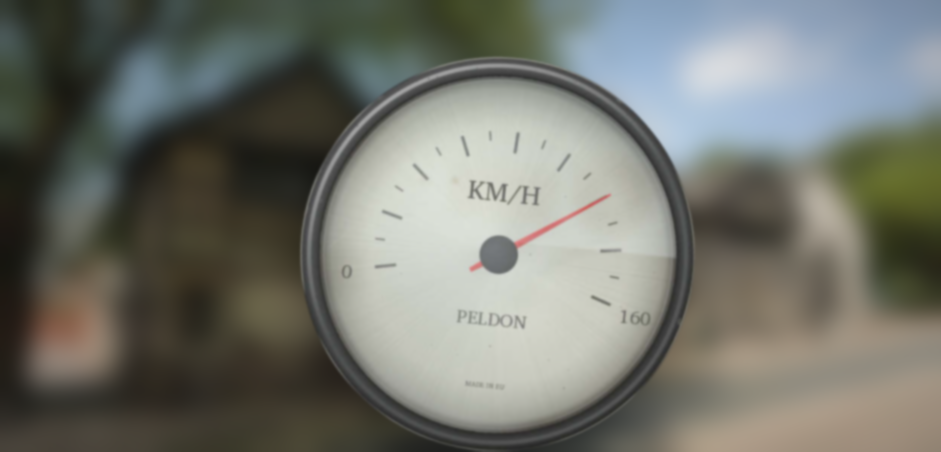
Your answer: 120,km/h
